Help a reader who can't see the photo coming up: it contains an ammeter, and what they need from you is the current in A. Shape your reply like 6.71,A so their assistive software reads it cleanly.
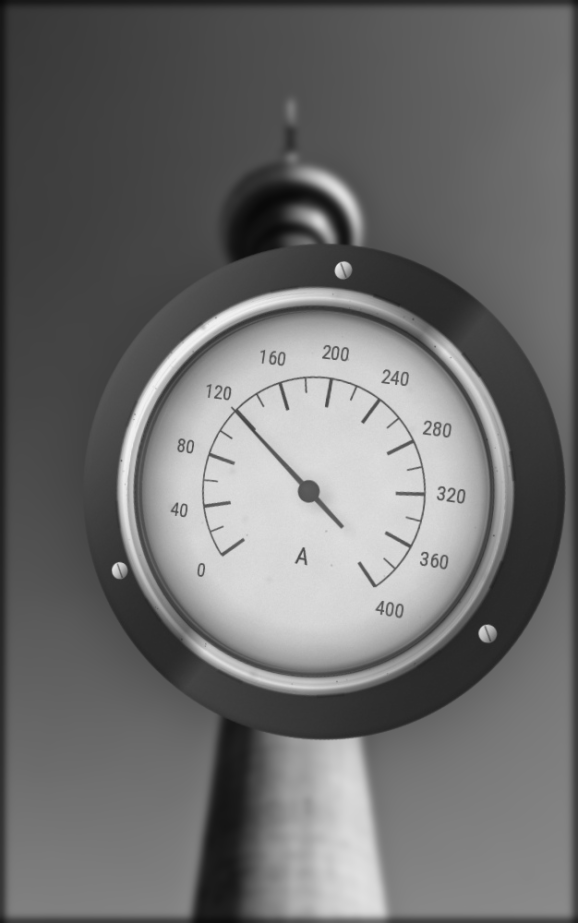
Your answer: 120,A
